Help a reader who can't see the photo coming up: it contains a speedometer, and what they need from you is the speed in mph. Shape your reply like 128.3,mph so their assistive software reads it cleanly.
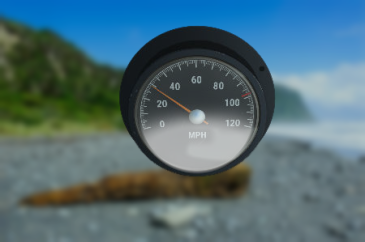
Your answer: 30,mph
